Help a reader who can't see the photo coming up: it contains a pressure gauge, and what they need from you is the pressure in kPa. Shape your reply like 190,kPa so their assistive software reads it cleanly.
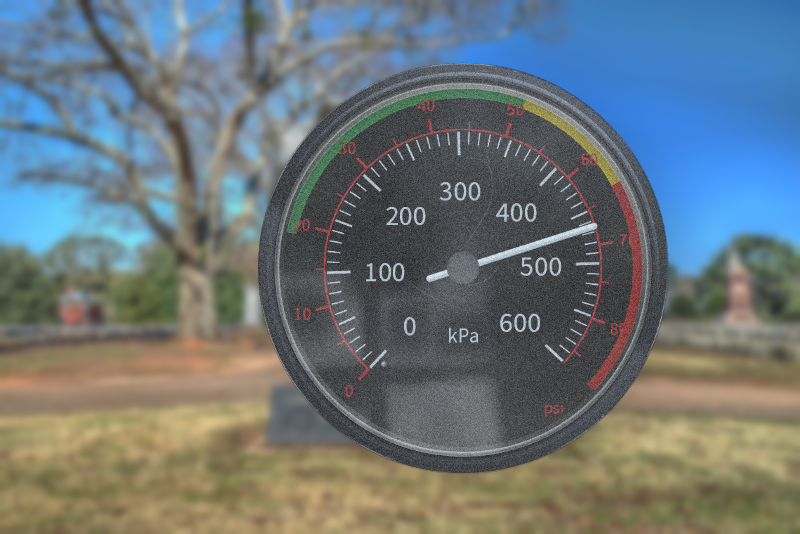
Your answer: 465,kPa
